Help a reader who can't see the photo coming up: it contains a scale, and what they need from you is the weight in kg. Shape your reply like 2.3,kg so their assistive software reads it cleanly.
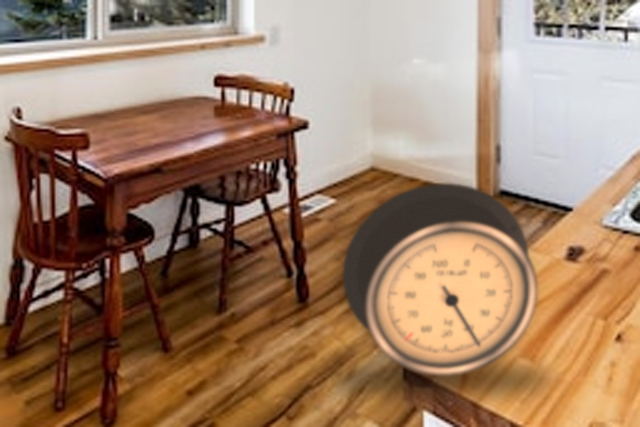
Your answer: 40,kg
